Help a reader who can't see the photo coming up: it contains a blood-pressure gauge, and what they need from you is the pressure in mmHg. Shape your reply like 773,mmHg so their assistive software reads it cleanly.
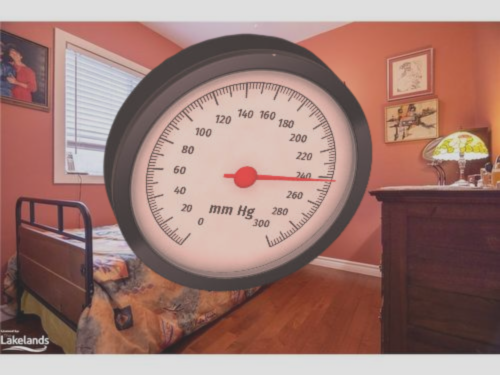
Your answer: 240,mmHg
